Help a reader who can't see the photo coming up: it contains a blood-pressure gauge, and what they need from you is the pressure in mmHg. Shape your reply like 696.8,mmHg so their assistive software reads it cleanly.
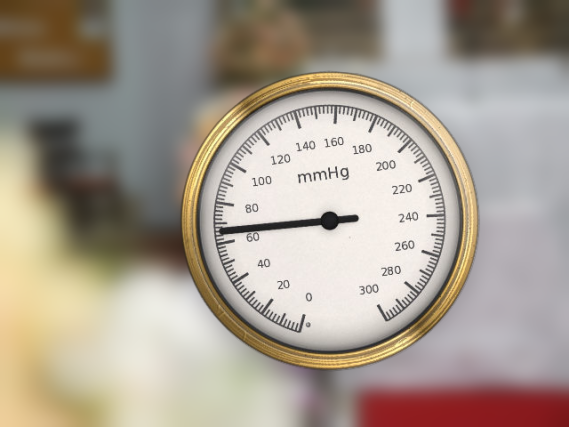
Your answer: 66,mmHg
